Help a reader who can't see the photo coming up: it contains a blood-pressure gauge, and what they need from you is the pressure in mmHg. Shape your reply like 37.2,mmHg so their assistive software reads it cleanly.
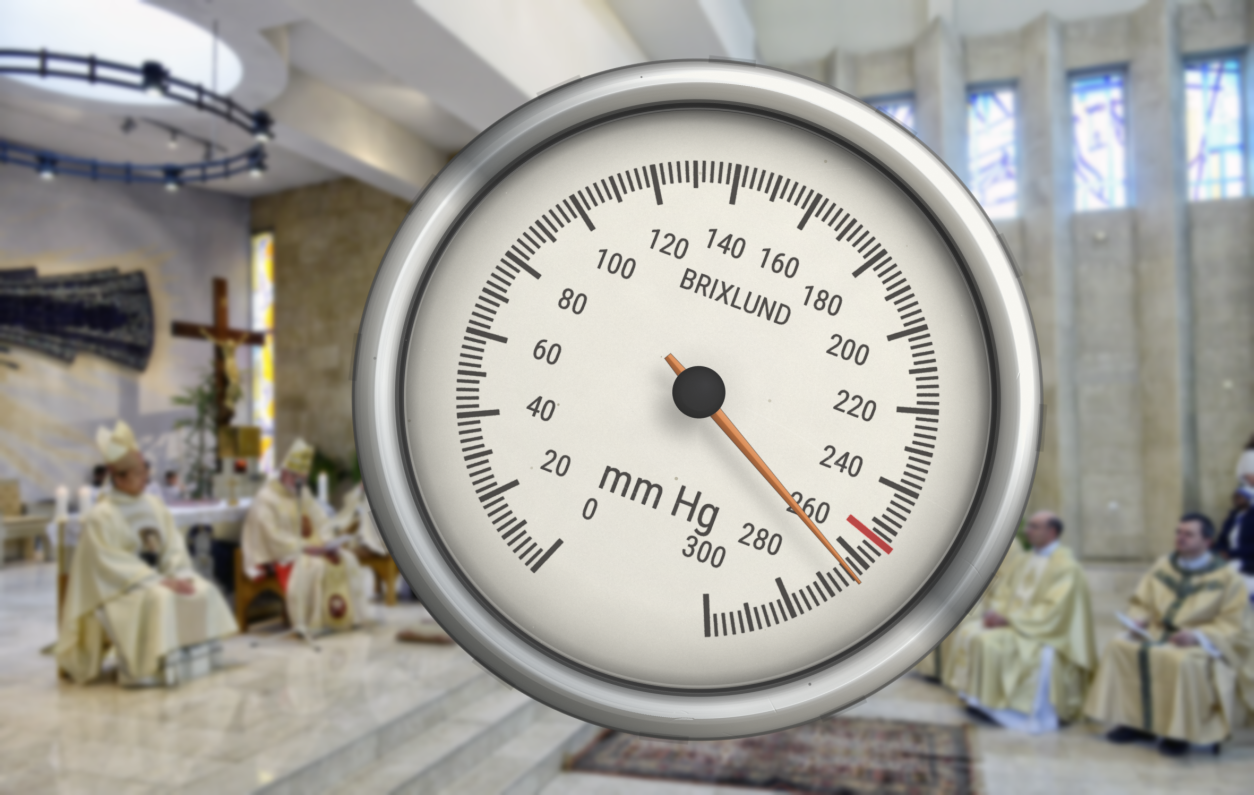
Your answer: 264,mmHg
